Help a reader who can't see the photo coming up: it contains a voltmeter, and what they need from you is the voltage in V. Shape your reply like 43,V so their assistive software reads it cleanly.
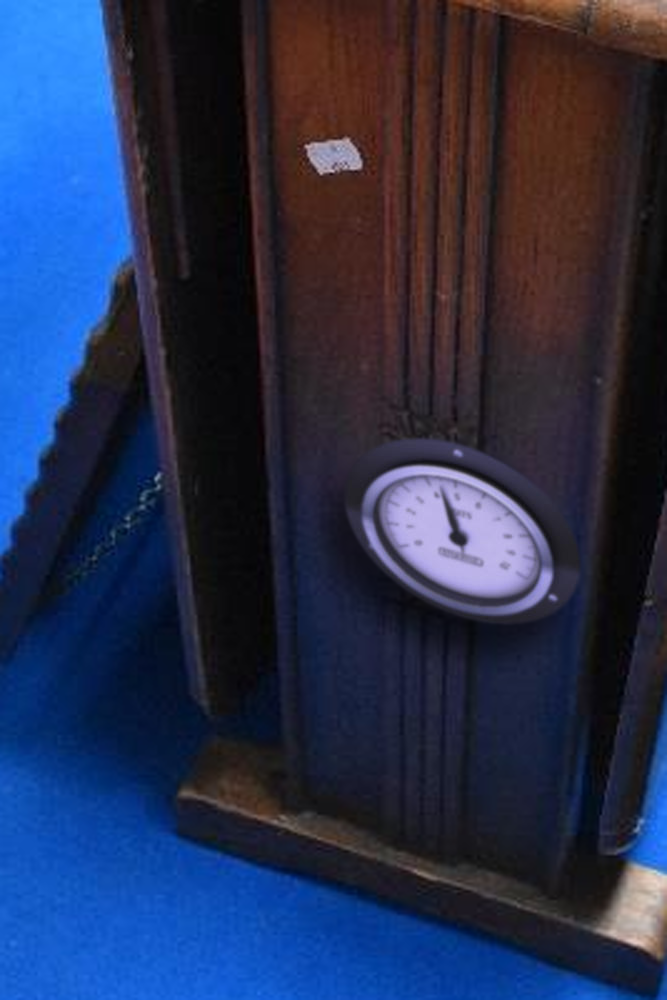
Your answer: 4.5,V
